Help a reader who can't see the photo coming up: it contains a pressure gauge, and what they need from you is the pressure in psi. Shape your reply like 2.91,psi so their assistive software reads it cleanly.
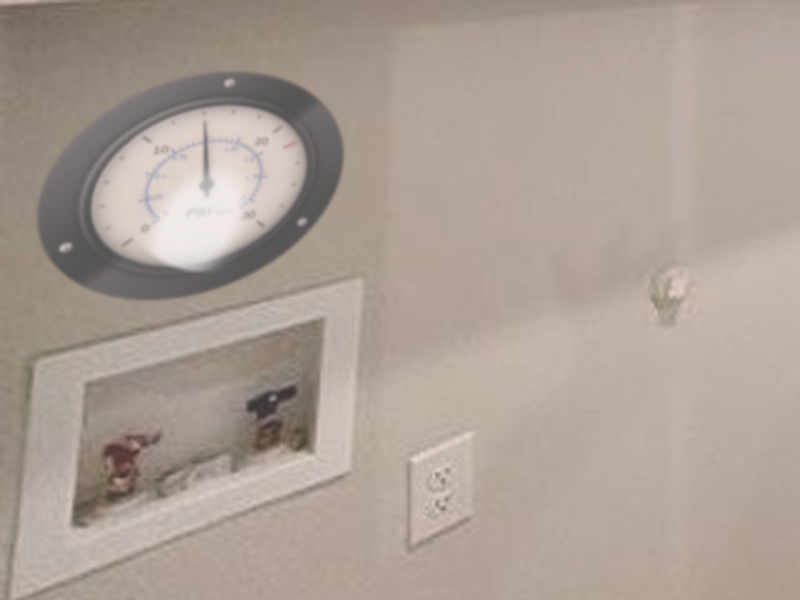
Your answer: 14,psi
